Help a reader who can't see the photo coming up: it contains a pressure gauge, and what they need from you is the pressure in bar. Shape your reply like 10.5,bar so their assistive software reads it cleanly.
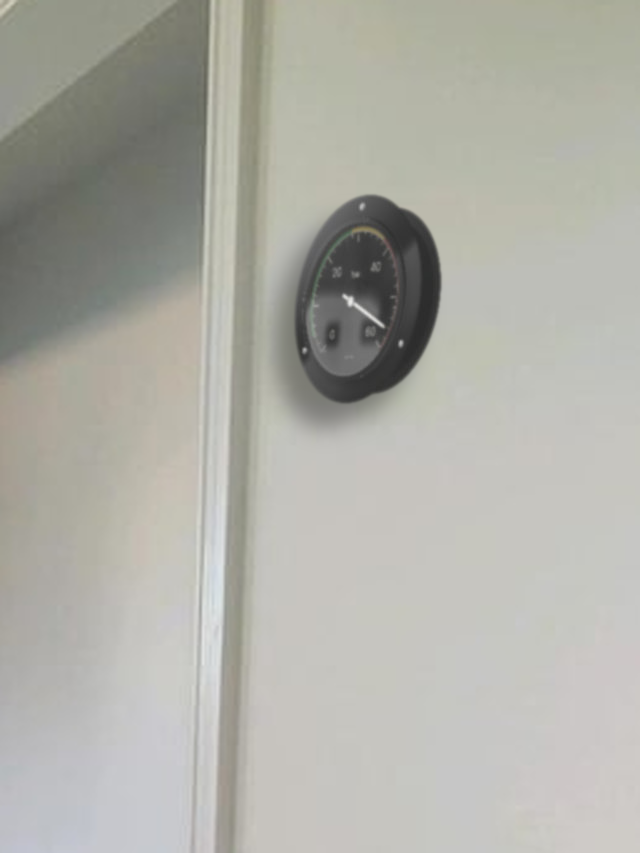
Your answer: 56,bar
